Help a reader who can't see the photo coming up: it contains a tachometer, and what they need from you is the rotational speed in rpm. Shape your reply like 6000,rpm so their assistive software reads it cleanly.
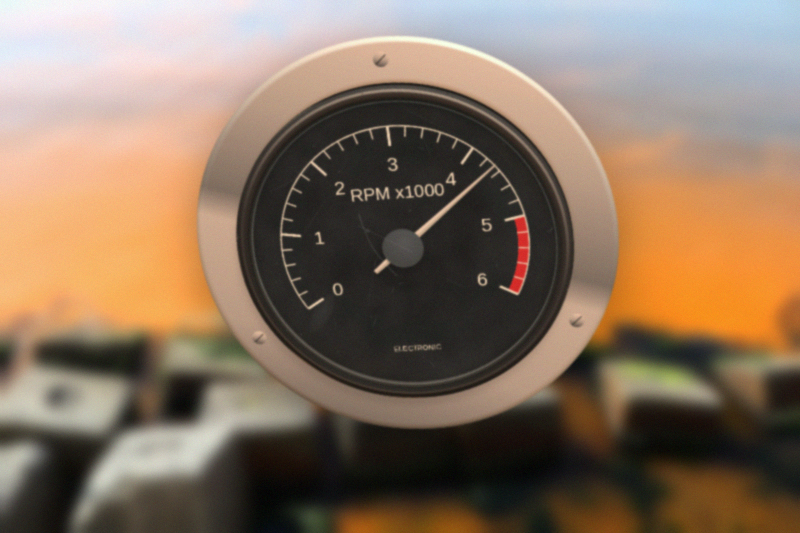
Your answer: 4300,rpm
